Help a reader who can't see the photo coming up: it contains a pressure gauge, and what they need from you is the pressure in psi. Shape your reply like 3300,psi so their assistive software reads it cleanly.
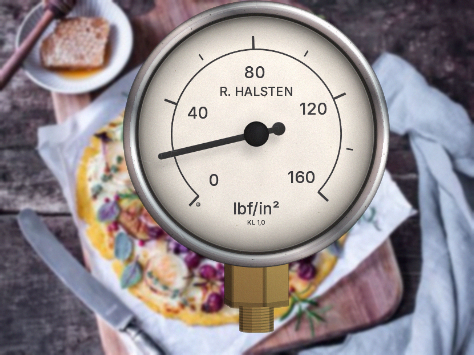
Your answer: 20,psi
